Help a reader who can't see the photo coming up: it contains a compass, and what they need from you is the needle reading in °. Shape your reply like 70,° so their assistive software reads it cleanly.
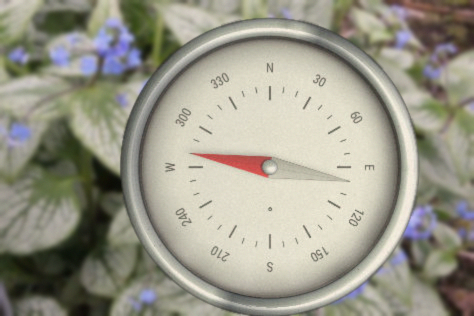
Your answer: 280,°
